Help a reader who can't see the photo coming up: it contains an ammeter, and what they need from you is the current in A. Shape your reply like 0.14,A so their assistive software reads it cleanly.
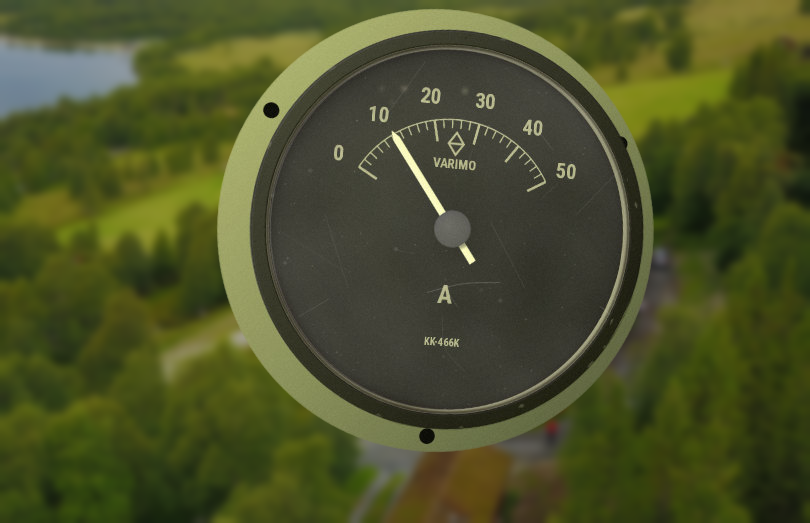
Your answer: 10,A
